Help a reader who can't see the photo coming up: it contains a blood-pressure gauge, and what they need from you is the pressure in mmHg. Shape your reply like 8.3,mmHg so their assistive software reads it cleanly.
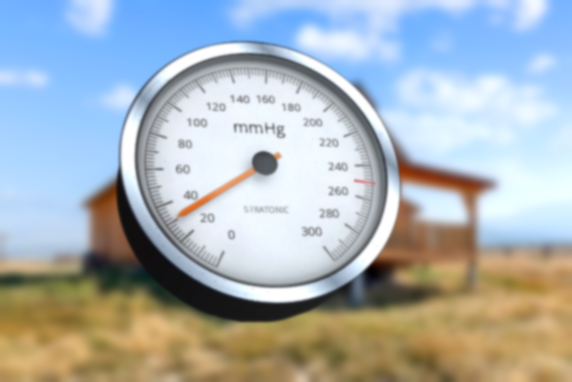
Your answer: 30,mmHg
